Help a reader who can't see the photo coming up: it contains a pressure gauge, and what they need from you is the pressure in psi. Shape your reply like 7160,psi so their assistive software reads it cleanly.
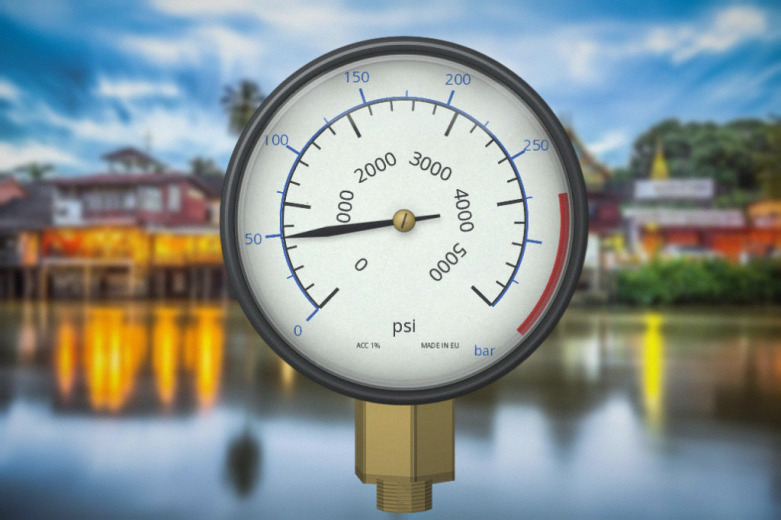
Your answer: 700,psi
